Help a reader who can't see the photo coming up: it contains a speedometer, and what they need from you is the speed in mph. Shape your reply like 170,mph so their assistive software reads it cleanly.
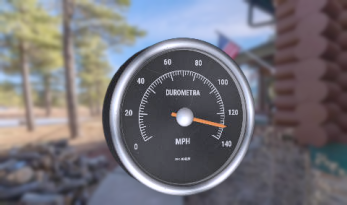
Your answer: 130,mph
